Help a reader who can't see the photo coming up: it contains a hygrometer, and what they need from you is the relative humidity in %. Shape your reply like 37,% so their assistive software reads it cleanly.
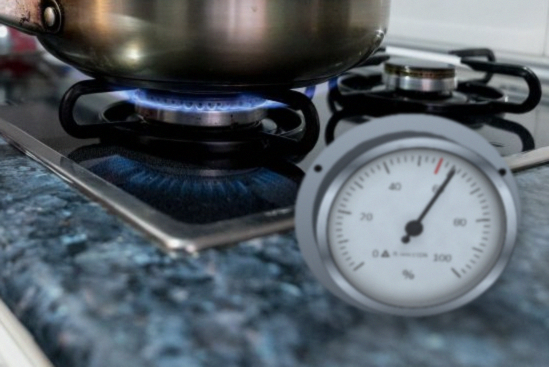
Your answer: 60,%
